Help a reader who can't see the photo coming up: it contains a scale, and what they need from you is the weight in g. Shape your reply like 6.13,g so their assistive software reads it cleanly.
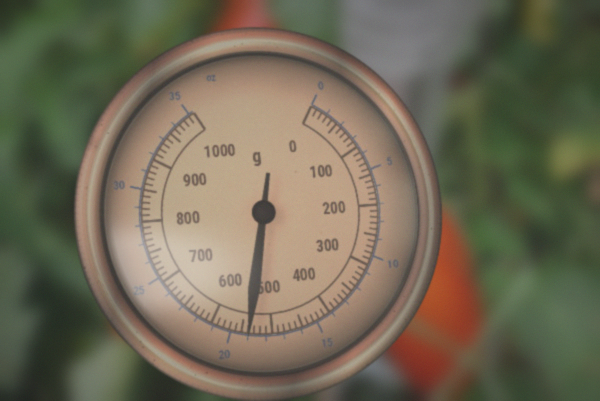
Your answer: 540,g
